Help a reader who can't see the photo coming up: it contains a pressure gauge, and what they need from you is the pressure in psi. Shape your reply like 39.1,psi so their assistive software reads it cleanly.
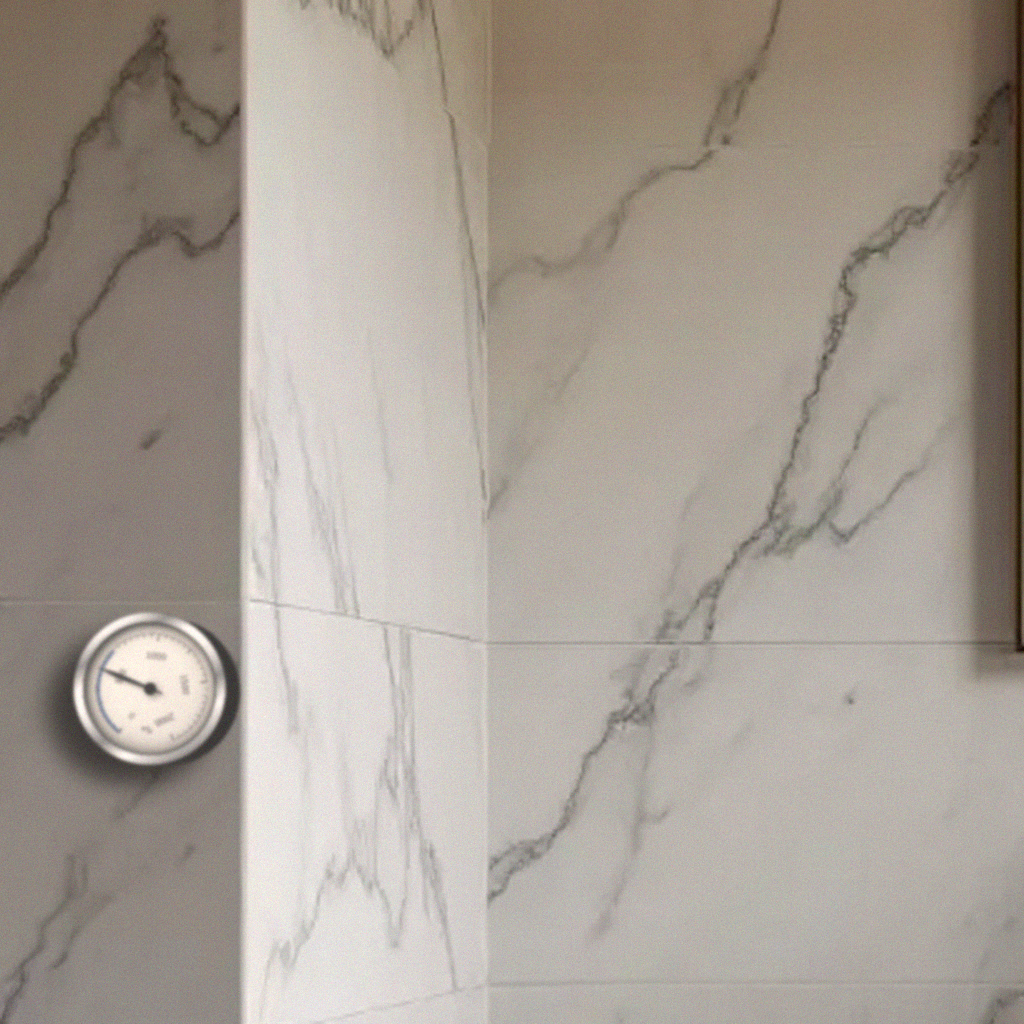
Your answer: 500,psi
